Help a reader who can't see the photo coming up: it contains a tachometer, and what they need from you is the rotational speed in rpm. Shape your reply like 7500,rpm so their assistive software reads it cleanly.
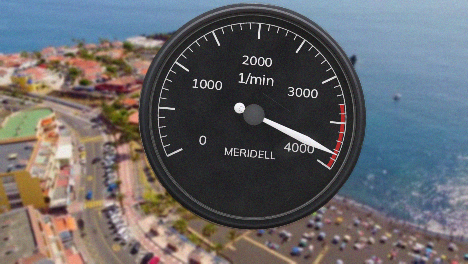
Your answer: 3850,rpm
